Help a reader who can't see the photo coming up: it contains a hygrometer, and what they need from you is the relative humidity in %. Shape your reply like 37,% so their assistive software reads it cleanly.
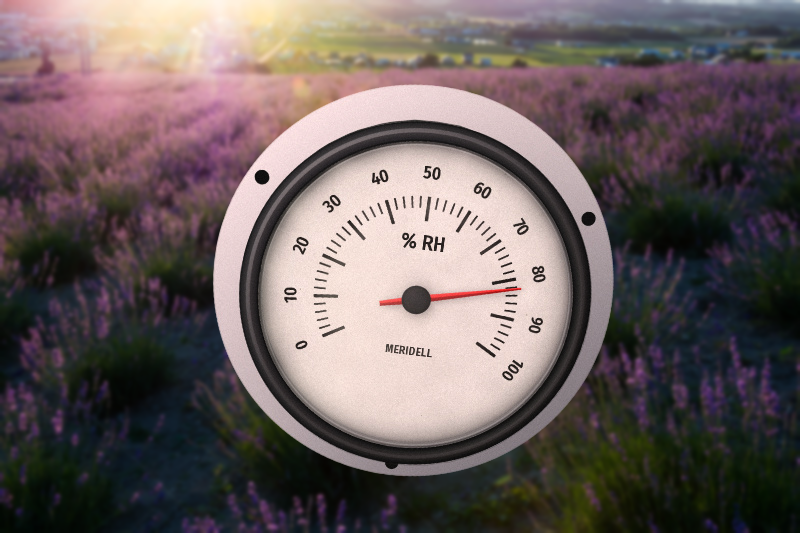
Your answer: 82,%
